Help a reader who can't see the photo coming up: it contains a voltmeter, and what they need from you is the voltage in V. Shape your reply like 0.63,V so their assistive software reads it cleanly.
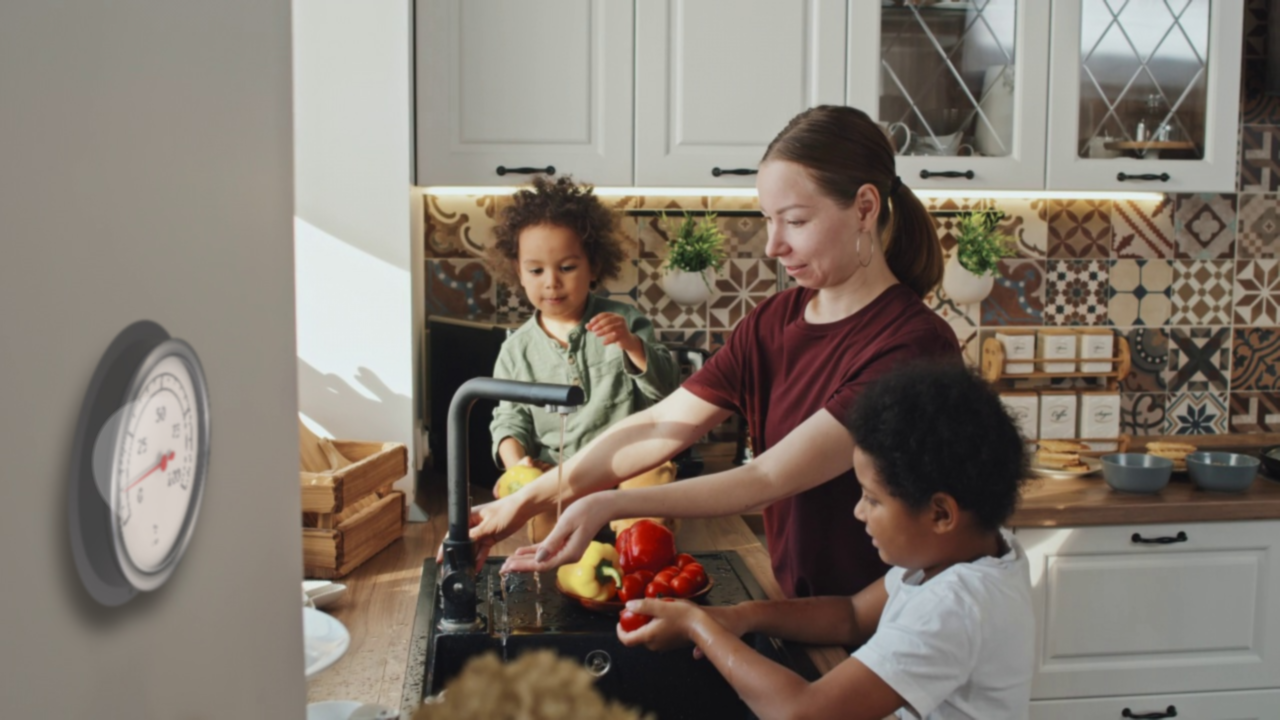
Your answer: 10,V
